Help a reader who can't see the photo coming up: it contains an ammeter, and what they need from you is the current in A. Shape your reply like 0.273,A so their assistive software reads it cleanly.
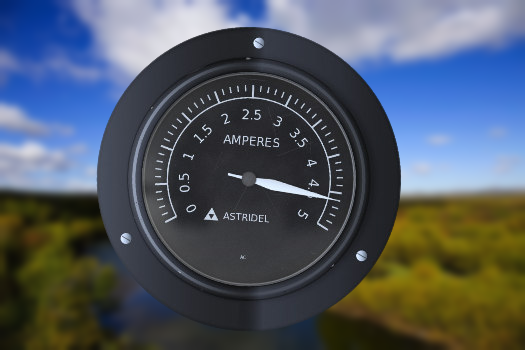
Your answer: 4.6,A
